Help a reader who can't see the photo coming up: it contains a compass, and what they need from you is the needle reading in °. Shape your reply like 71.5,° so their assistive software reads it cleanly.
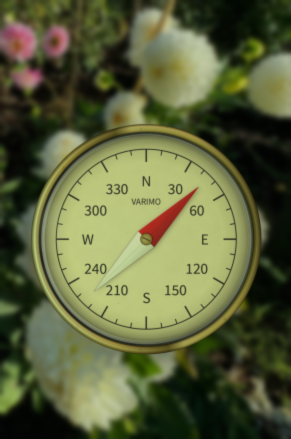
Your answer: 45,°
